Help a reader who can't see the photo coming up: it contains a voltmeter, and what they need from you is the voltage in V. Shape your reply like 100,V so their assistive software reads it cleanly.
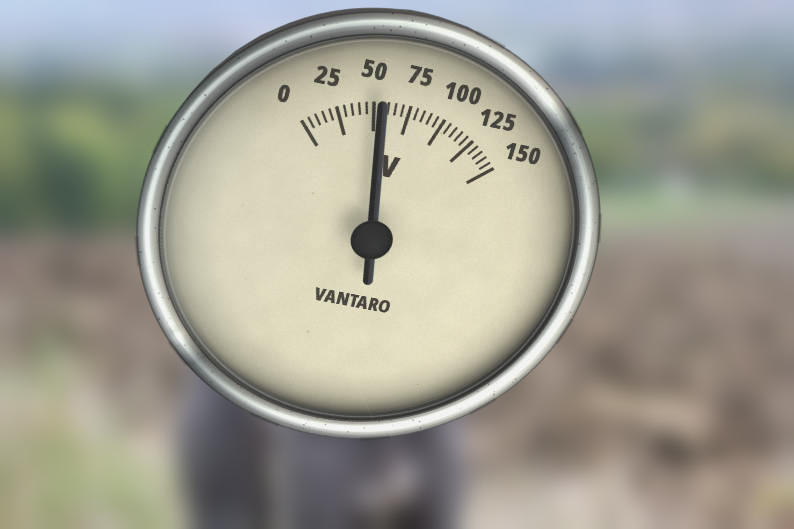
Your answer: 55,V
